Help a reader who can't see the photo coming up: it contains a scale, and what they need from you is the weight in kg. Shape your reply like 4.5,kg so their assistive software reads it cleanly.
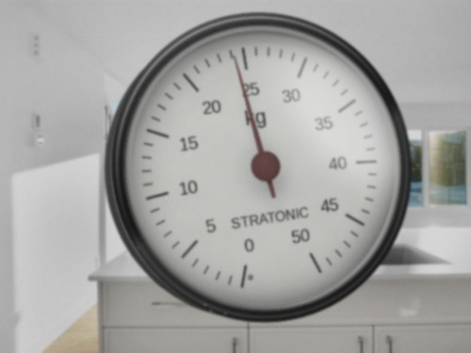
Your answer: 24,kg
